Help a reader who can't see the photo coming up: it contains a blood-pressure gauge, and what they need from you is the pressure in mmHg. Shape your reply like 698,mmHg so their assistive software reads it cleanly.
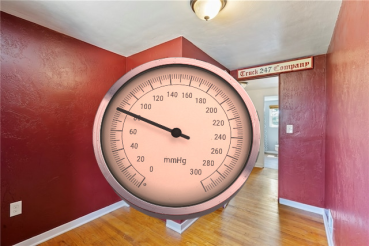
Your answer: 80,mmHg
